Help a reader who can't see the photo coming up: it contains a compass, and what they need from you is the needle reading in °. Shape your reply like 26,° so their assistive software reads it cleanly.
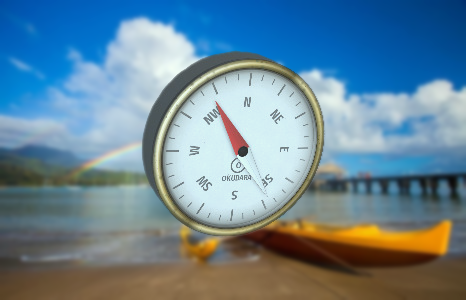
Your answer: 325,°
